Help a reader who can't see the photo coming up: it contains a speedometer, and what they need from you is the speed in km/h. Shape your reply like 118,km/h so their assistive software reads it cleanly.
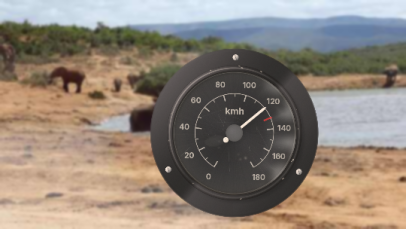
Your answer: 120,km/h
